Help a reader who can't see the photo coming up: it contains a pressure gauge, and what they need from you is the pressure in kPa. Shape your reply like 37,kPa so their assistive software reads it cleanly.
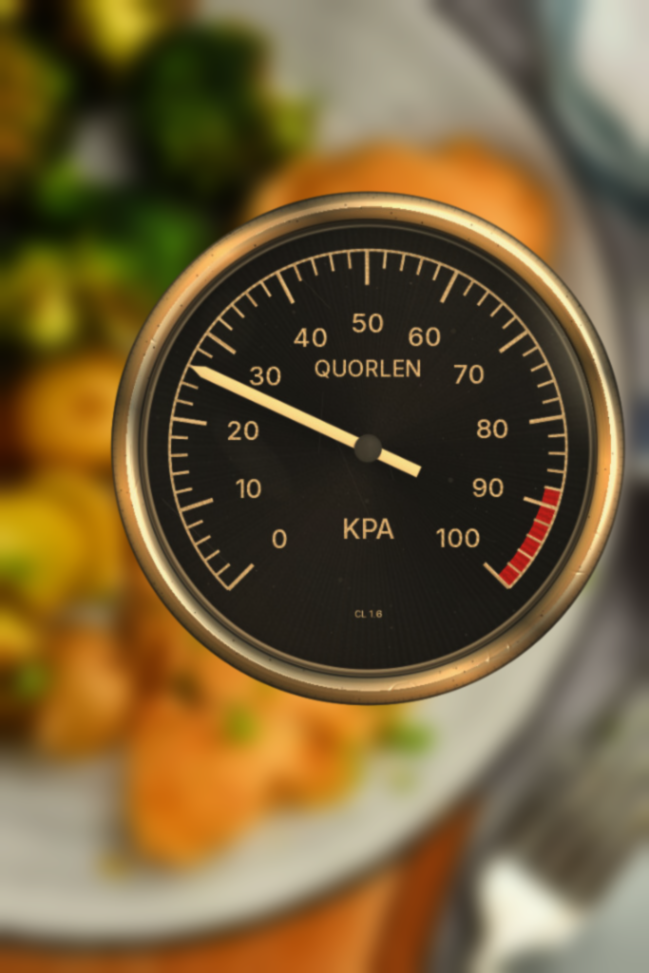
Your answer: 26,kPa
